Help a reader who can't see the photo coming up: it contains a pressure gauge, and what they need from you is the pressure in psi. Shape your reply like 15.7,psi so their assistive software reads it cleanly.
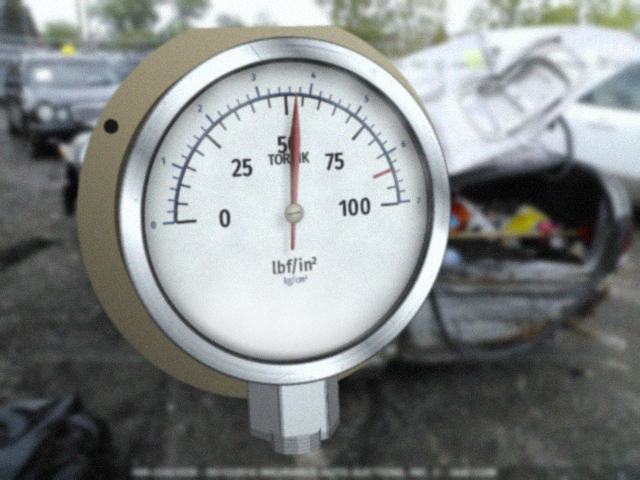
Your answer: 52.5,psi
